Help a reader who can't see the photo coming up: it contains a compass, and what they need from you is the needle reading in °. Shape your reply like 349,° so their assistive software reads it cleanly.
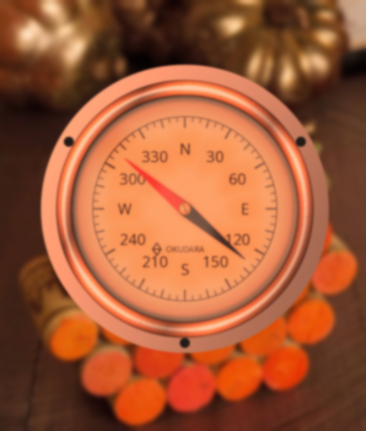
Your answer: 310,°
